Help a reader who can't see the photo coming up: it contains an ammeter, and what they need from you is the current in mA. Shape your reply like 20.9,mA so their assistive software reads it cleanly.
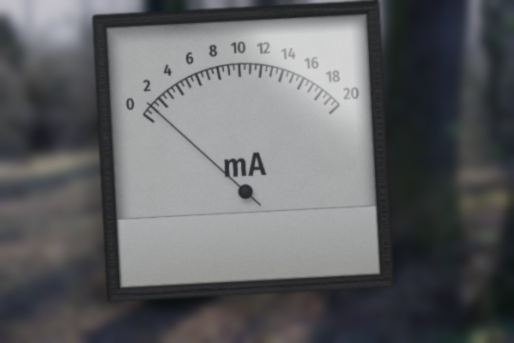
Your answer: 1,mA
